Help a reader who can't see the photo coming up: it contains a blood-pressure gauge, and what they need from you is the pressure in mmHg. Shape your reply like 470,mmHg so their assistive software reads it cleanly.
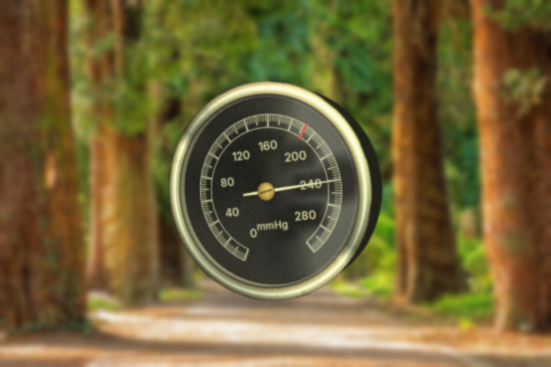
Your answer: 240,mmHg
